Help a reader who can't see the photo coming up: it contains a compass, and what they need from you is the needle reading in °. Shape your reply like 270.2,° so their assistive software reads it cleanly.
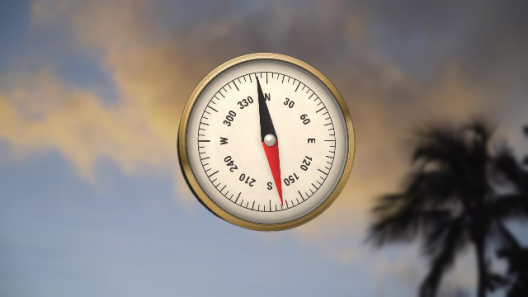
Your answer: 170,°
